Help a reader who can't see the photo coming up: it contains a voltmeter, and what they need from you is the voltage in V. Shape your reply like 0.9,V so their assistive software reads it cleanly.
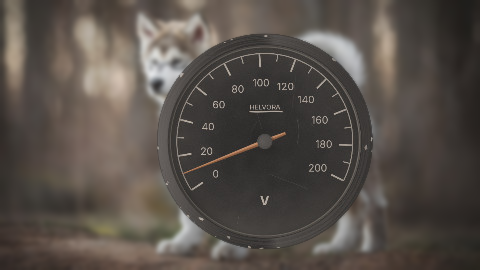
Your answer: 10,V
